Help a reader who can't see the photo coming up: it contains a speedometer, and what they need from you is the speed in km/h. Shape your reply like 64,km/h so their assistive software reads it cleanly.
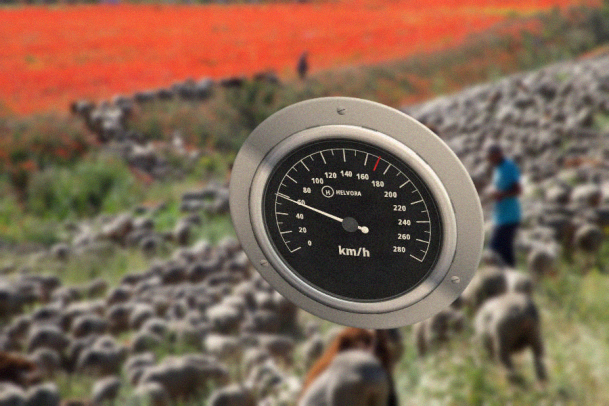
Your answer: 60,km/h
